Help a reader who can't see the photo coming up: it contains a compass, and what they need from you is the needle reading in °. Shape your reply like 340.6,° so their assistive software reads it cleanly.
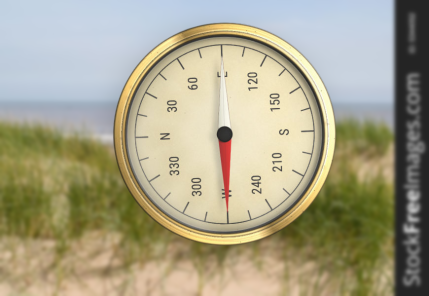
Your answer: 270,°
